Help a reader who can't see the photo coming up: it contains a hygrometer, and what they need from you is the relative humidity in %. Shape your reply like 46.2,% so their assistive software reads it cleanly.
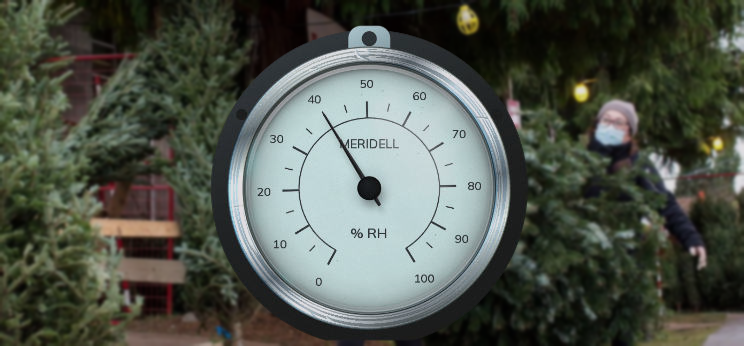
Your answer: 40,%
